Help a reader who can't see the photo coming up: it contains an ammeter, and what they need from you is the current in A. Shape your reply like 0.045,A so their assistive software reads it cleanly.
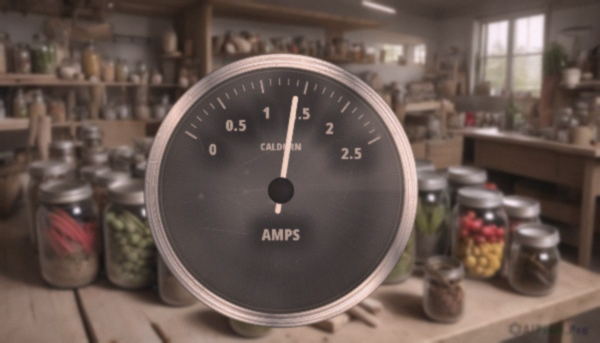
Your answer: 1.4,A
